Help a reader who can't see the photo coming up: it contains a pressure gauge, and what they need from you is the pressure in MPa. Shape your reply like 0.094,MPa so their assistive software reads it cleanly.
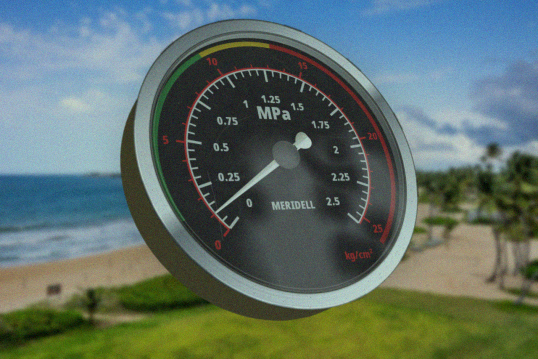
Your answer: 0.1,MPa
